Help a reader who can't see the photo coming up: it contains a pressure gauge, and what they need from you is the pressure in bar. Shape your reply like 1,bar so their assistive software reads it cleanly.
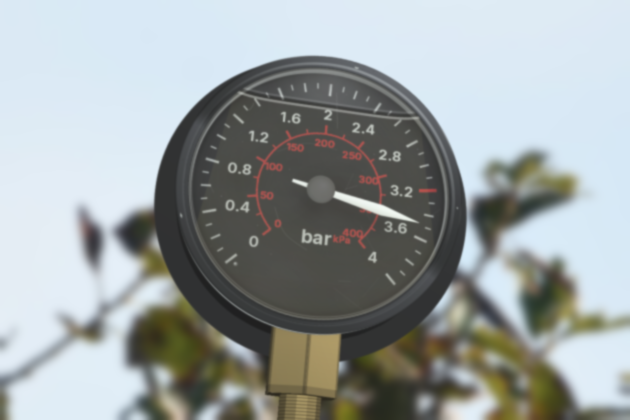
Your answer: 3.5,bar
